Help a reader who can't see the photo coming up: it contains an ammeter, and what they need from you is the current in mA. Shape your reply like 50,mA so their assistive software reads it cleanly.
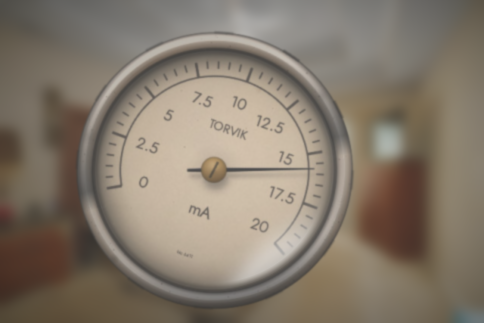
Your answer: 15.75,mA
